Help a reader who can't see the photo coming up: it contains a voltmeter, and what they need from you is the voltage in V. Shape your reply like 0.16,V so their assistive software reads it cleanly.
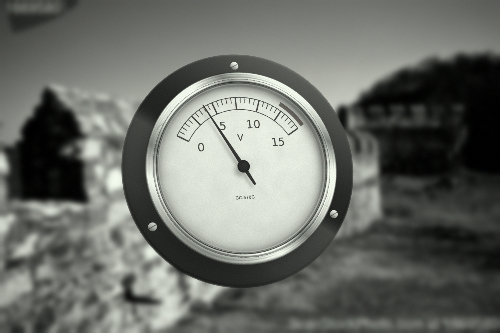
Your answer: 4,V
